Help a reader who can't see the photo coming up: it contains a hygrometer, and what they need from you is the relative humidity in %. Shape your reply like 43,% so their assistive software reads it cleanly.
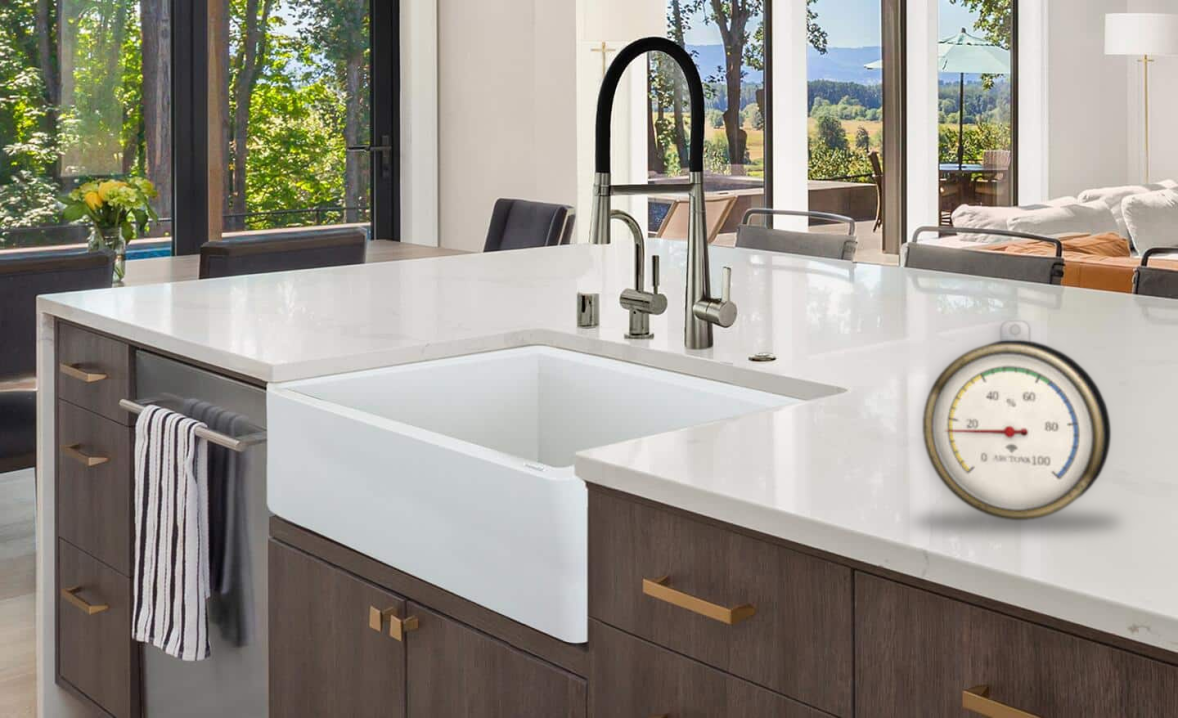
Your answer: 16,%
